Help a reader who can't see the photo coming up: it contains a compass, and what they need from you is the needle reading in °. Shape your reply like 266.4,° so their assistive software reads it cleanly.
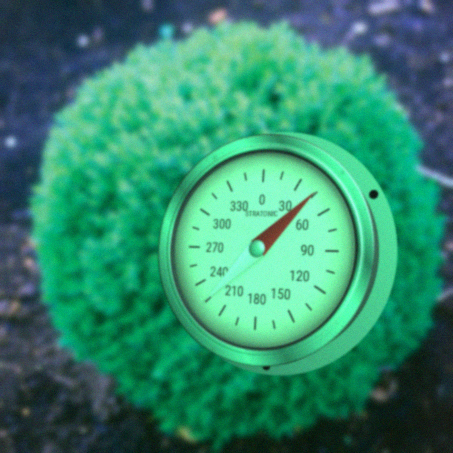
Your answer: 45,°
